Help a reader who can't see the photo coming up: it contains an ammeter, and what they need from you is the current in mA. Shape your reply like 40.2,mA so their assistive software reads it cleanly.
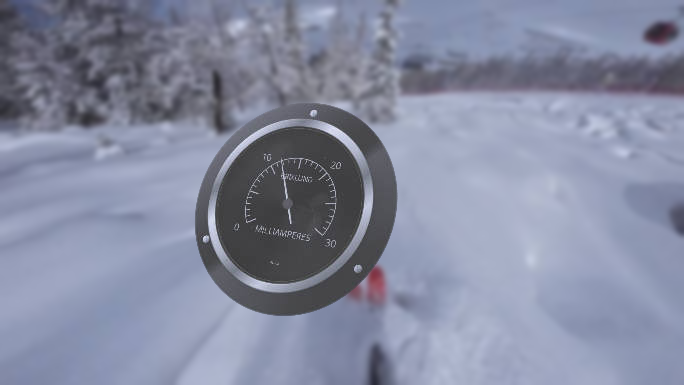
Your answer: 12,mA
